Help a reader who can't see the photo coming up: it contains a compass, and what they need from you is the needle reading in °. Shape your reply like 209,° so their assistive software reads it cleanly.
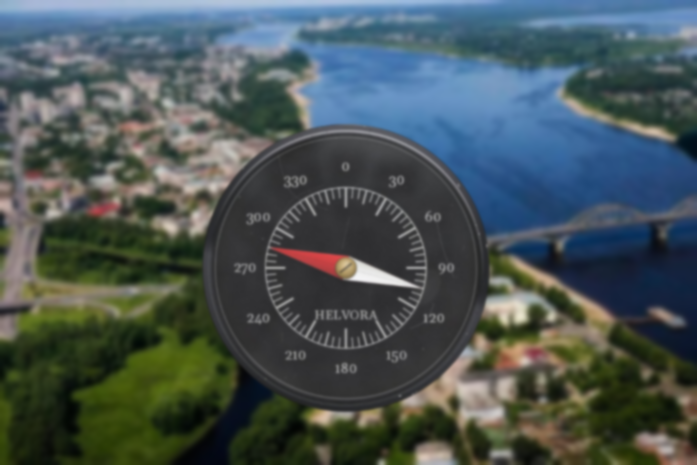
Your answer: 285,°
